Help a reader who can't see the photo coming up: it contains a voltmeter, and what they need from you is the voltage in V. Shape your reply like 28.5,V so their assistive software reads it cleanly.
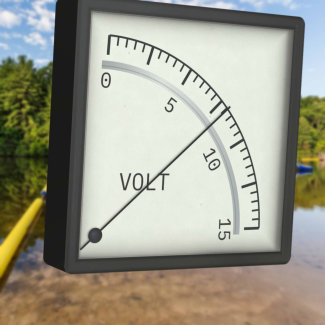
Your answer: 8,V
